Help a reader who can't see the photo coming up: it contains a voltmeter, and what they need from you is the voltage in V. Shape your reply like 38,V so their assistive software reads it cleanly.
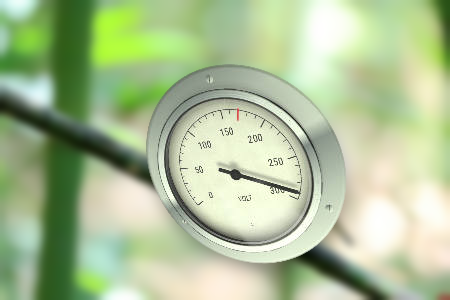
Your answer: 290,V
